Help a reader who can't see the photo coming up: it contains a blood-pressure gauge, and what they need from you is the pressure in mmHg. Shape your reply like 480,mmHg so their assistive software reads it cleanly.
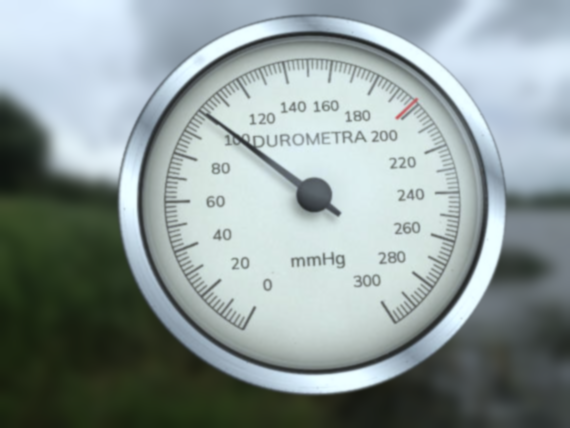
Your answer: 100,mmHg
